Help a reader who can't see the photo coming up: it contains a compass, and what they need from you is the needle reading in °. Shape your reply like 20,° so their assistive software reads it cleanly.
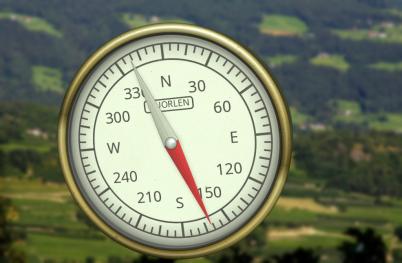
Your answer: 160,°
